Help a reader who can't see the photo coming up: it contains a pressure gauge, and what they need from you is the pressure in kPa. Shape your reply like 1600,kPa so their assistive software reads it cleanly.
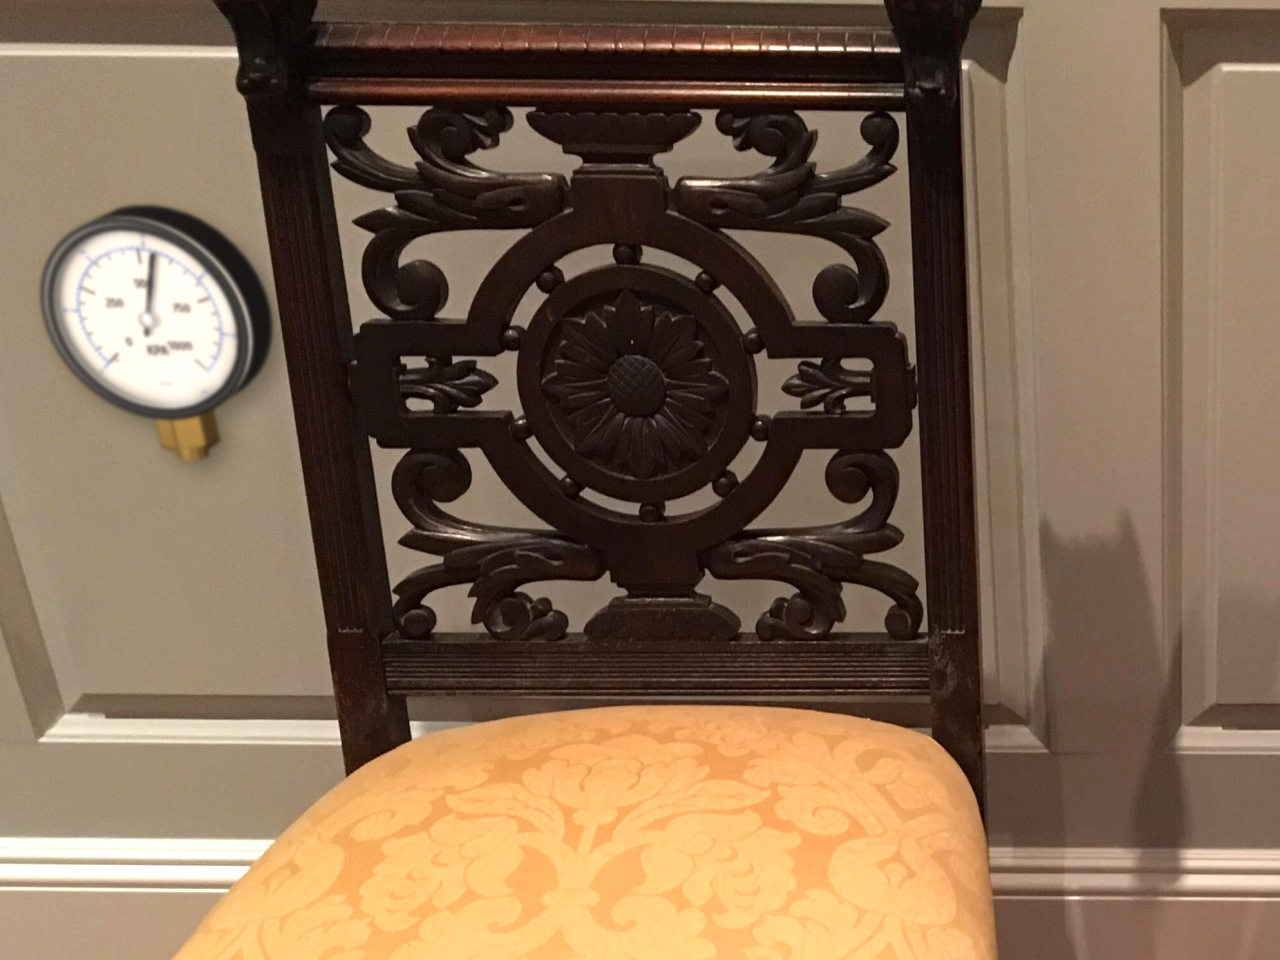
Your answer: 550,kPa
